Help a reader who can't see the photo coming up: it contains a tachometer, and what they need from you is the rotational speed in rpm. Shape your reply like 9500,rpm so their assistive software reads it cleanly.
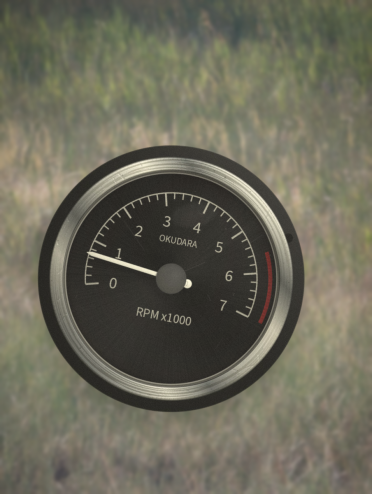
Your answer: 700,rpm
